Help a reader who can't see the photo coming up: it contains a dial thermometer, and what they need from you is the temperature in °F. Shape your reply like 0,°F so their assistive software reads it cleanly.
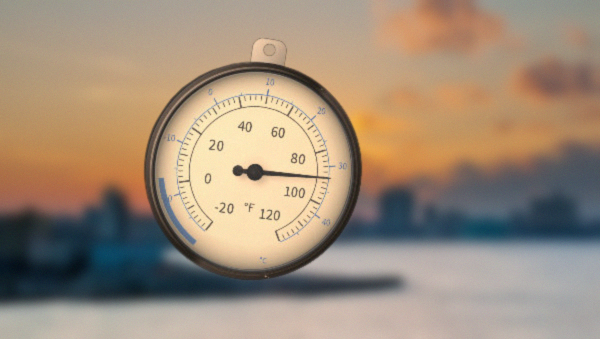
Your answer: 90,°F
